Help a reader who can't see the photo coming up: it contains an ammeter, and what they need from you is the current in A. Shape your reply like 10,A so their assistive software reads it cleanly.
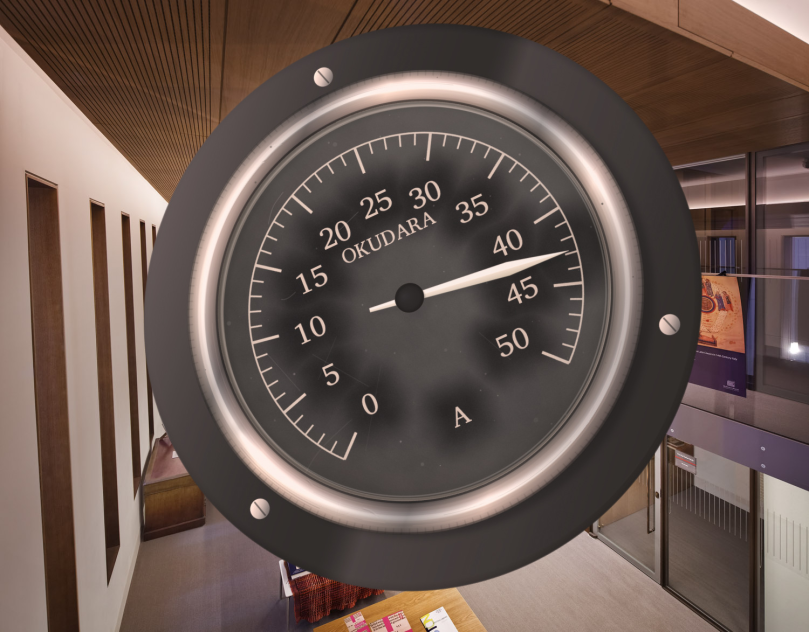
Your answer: 43,A
